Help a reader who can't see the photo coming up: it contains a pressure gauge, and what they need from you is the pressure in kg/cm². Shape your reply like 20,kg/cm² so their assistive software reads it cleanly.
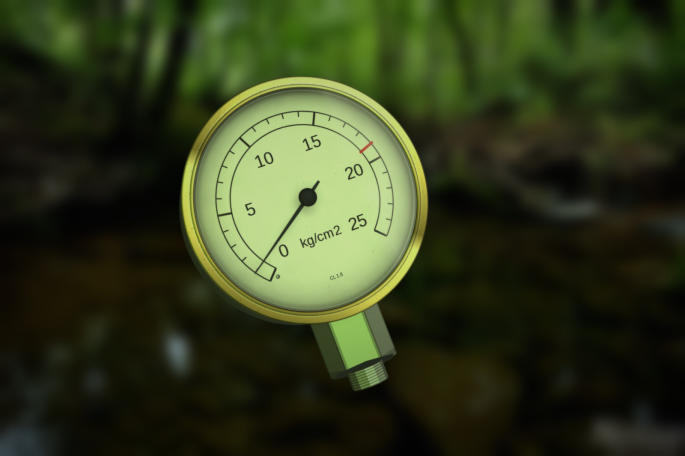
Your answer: 1,kg/cm²
